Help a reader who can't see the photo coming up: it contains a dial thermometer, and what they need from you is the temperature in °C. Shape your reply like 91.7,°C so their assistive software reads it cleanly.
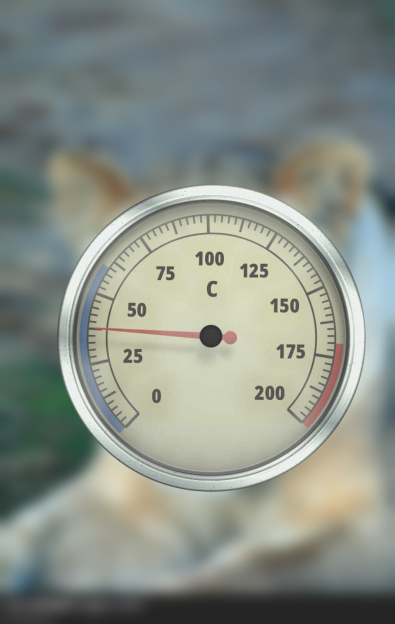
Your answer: 37.5,°C
